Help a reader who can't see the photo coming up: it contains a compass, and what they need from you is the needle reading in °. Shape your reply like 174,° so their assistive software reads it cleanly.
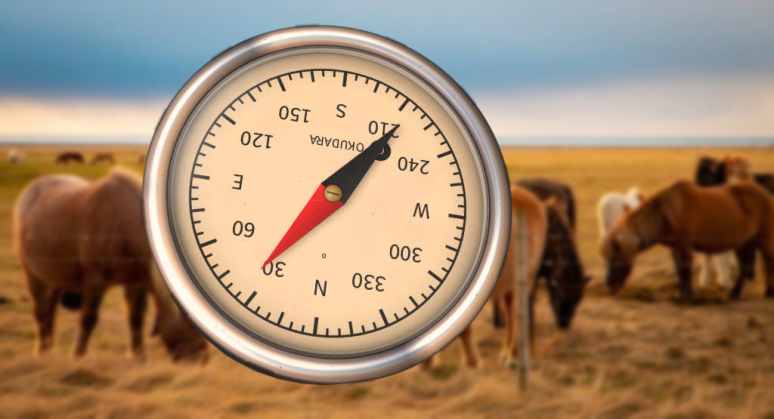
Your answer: 35,°
